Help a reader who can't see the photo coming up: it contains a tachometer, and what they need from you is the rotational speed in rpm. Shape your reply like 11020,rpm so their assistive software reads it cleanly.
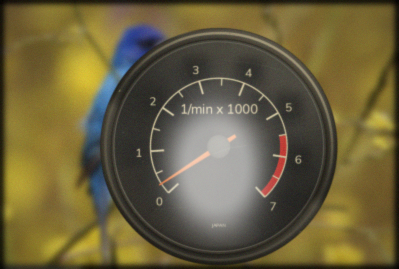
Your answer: 250,rpm
